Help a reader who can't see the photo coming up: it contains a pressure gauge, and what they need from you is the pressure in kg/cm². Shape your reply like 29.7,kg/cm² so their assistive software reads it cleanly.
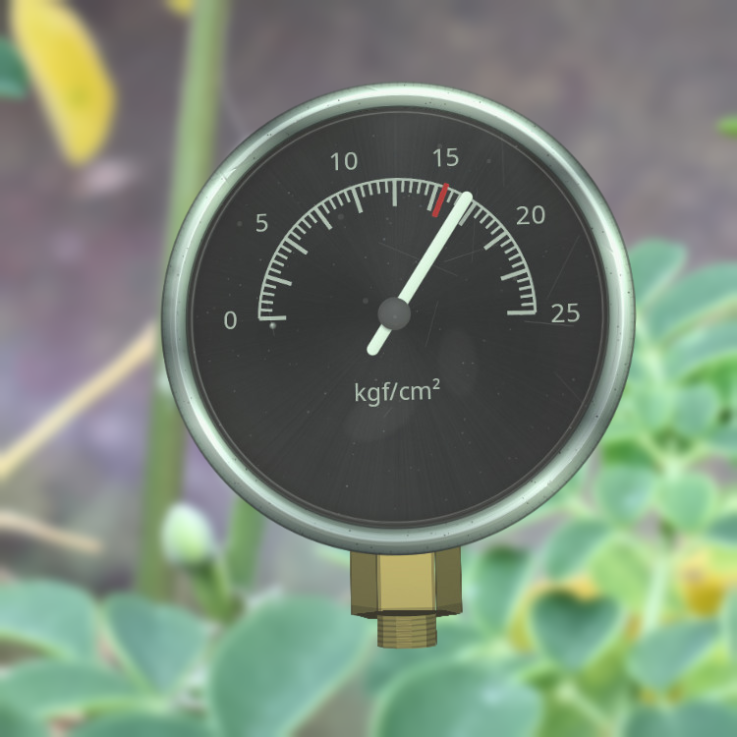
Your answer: 17,kg/cm²
